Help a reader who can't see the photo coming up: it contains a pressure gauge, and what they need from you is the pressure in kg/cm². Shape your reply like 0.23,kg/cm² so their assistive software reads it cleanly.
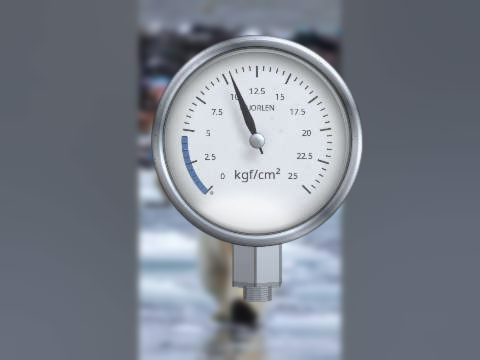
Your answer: 10.5,kg/cm²
